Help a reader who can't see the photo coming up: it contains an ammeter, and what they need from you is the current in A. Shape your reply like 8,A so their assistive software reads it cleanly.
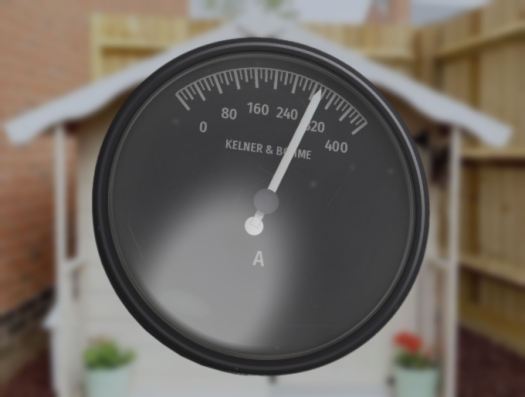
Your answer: 290,A
